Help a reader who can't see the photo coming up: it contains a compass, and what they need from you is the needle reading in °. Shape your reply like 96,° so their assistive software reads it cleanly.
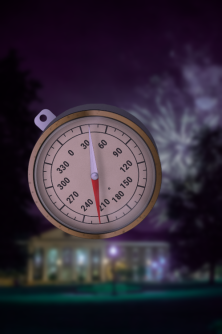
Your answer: 220,°
